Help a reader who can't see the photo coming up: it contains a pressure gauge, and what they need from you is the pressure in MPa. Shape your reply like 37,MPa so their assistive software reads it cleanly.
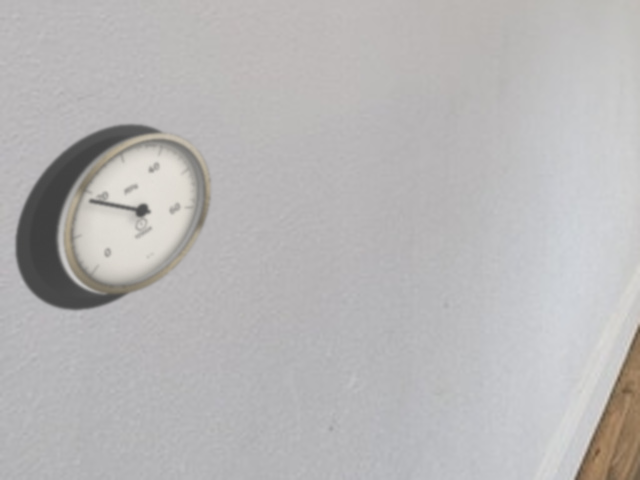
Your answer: 18,MPa
